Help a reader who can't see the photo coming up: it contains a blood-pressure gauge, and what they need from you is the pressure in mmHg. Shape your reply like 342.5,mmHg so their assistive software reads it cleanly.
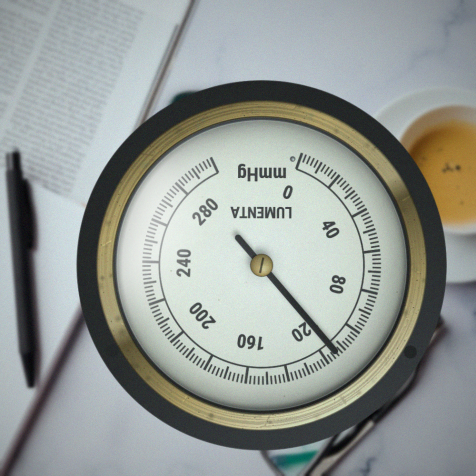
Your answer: 114,mmHg
